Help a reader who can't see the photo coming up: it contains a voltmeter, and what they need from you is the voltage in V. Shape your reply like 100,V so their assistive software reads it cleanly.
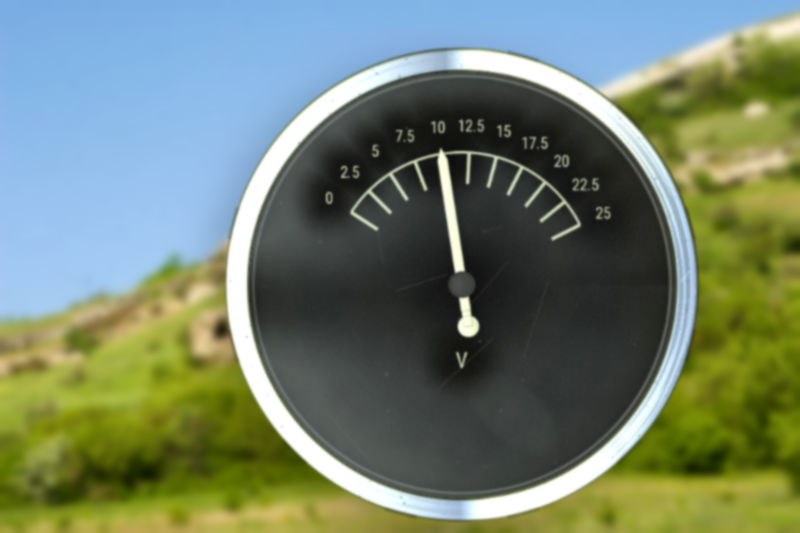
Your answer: 10,V
